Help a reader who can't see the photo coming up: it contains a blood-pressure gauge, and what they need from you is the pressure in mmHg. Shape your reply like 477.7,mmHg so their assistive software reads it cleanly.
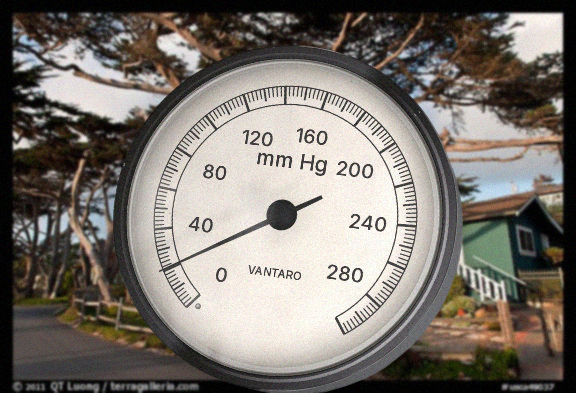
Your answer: 20,mmHg
